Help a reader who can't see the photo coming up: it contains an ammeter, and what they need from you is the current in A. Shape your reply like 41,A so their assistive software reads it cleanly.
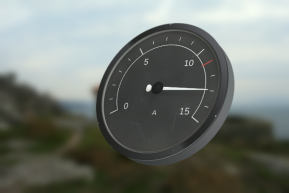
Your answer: 13,A
